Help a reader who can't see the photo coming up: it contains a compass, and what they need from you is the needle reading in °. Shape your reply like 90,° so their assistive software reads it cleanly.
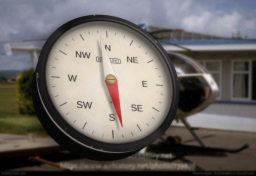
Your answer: 170,°
